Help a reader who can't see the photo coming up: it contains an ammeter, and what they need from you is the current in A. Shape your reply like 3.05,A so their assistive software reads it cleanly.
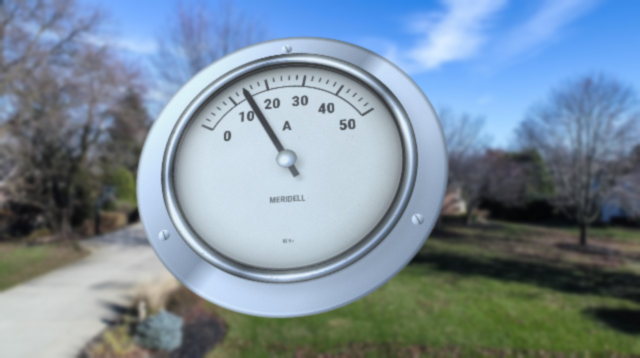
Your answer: 14,A
